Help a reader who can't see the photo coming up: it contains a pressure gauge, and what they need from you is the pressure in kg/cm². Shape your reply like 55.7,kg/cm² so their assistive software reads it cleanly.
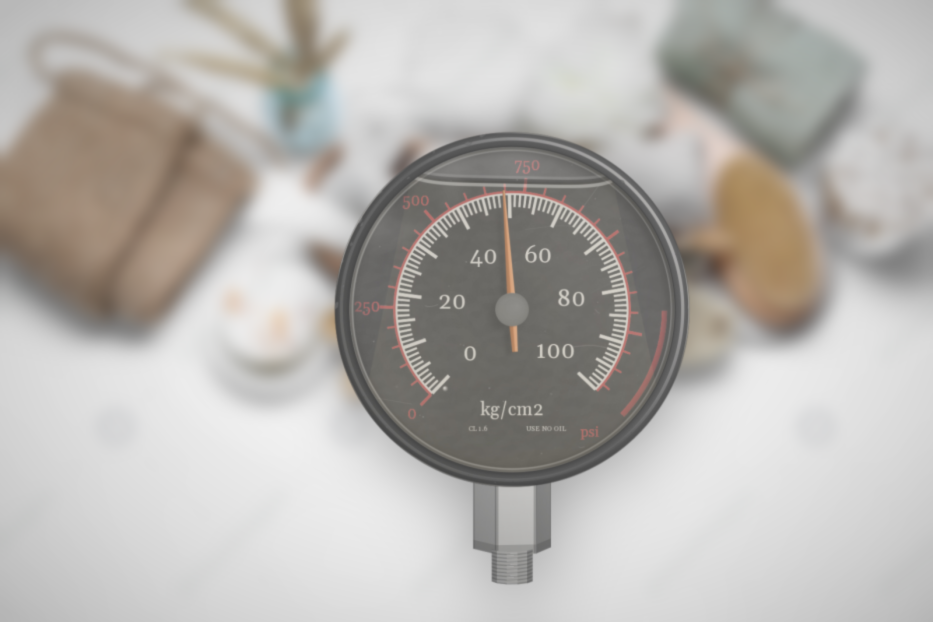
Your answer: 49,kg/cm²
